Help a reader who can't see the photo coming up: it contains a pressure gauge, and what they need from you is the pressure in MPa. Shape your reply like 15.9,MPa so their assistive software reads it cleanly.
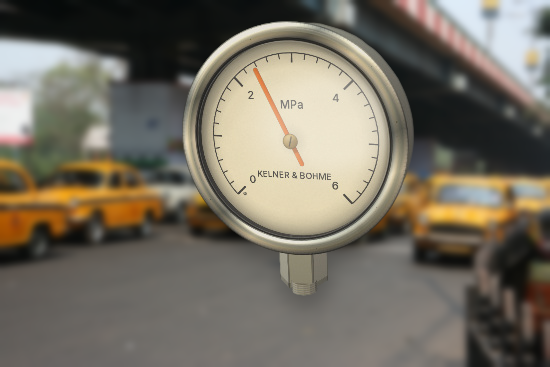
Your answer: 2.4,MPa
